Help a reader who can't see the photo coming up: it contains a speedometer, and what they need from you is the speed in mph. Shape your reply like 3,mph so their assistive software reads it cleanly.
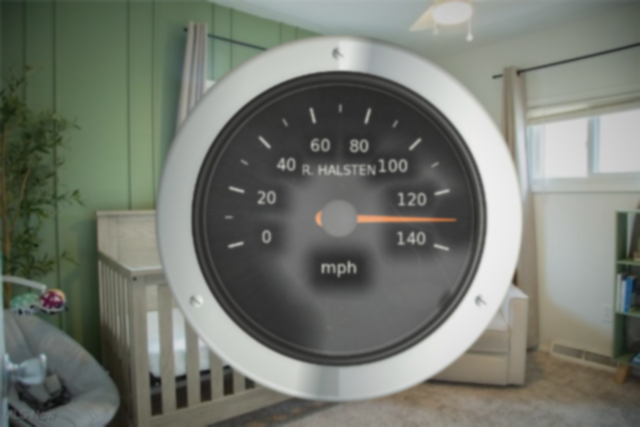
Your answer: 130,mph
